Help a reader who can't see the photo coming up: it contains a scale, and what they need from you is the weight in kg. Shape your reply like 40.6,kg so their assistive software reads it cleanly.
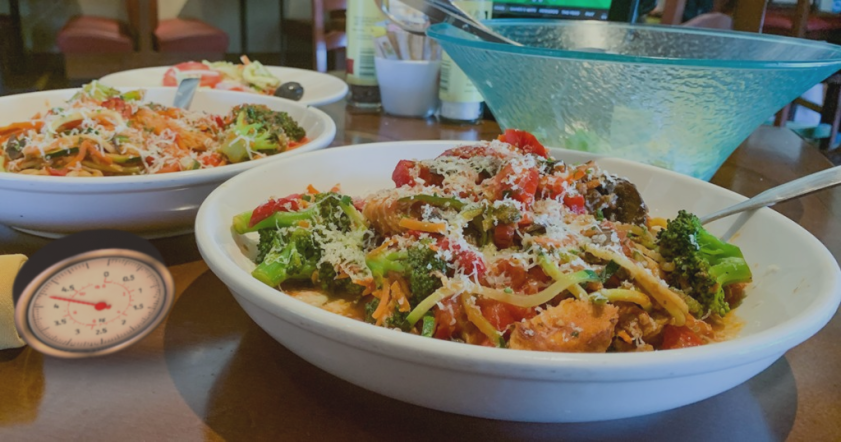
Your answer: 4.25,kg
